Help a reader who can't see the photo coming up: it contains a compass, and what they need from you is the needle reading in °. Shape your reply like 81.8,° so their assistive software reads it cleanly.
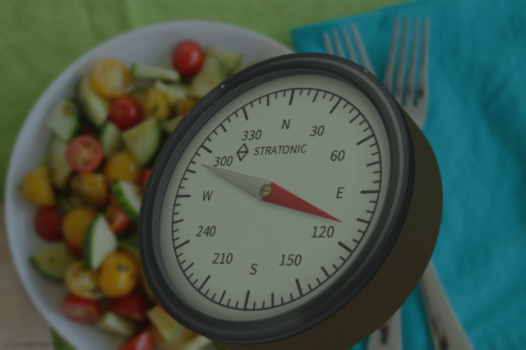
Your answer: 110,°
